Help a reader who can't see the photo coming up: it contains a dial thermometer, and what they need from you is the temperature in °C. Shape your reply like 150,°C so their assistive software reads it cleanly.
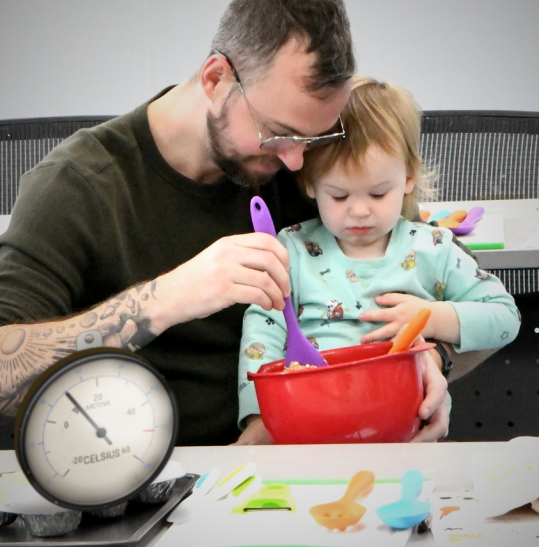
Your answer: 10,°C
